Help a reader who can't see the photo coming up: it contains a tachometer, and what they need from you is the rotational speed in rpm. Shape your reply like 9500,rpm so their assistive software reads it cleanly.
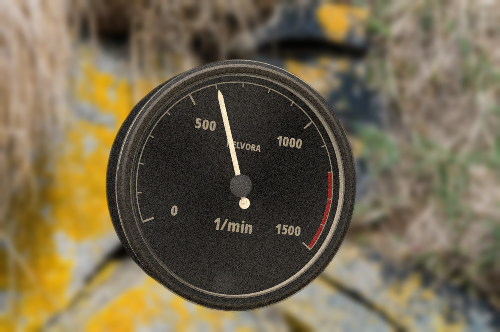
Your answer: 600,rpm
